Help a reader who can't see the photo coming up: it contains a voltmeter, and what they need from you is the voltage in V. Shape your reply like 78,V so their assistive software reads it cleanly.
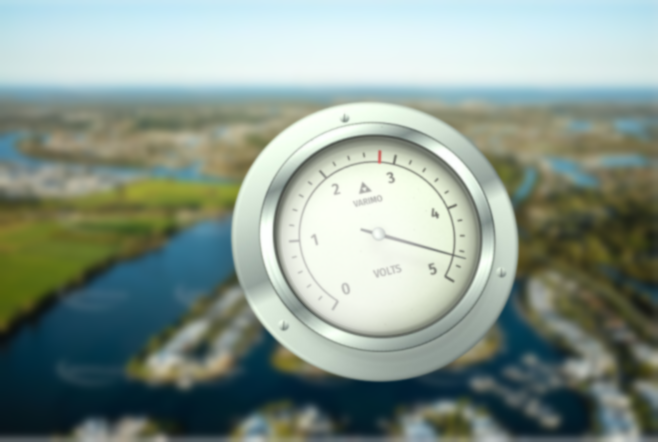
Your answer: 4.7,V
